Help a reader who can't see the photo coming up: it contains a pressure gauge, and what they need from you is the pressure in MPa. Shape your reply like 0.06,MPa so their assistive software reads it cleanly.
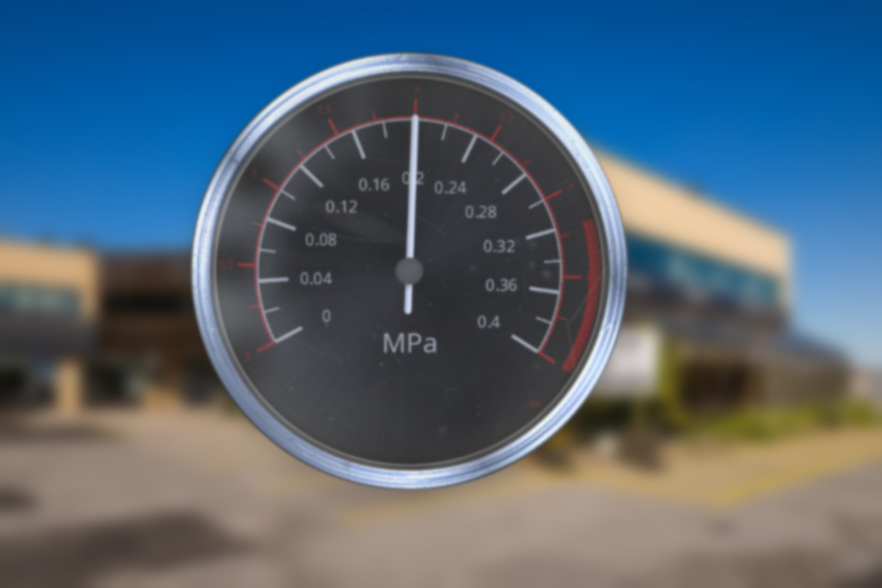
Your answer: 0.2,MPa
